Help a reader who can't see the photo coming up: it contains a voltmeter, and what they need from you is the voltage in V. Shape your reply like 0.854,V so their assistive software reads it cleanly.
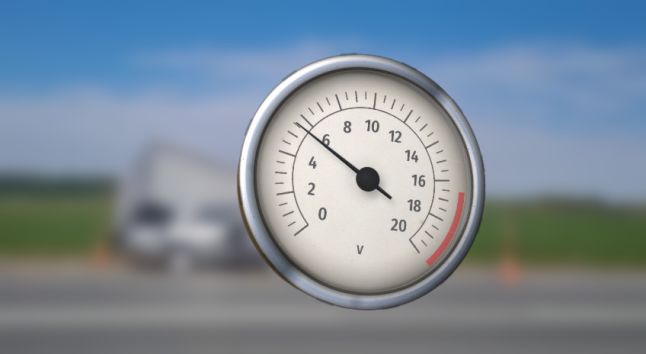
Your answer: 5.5,V
